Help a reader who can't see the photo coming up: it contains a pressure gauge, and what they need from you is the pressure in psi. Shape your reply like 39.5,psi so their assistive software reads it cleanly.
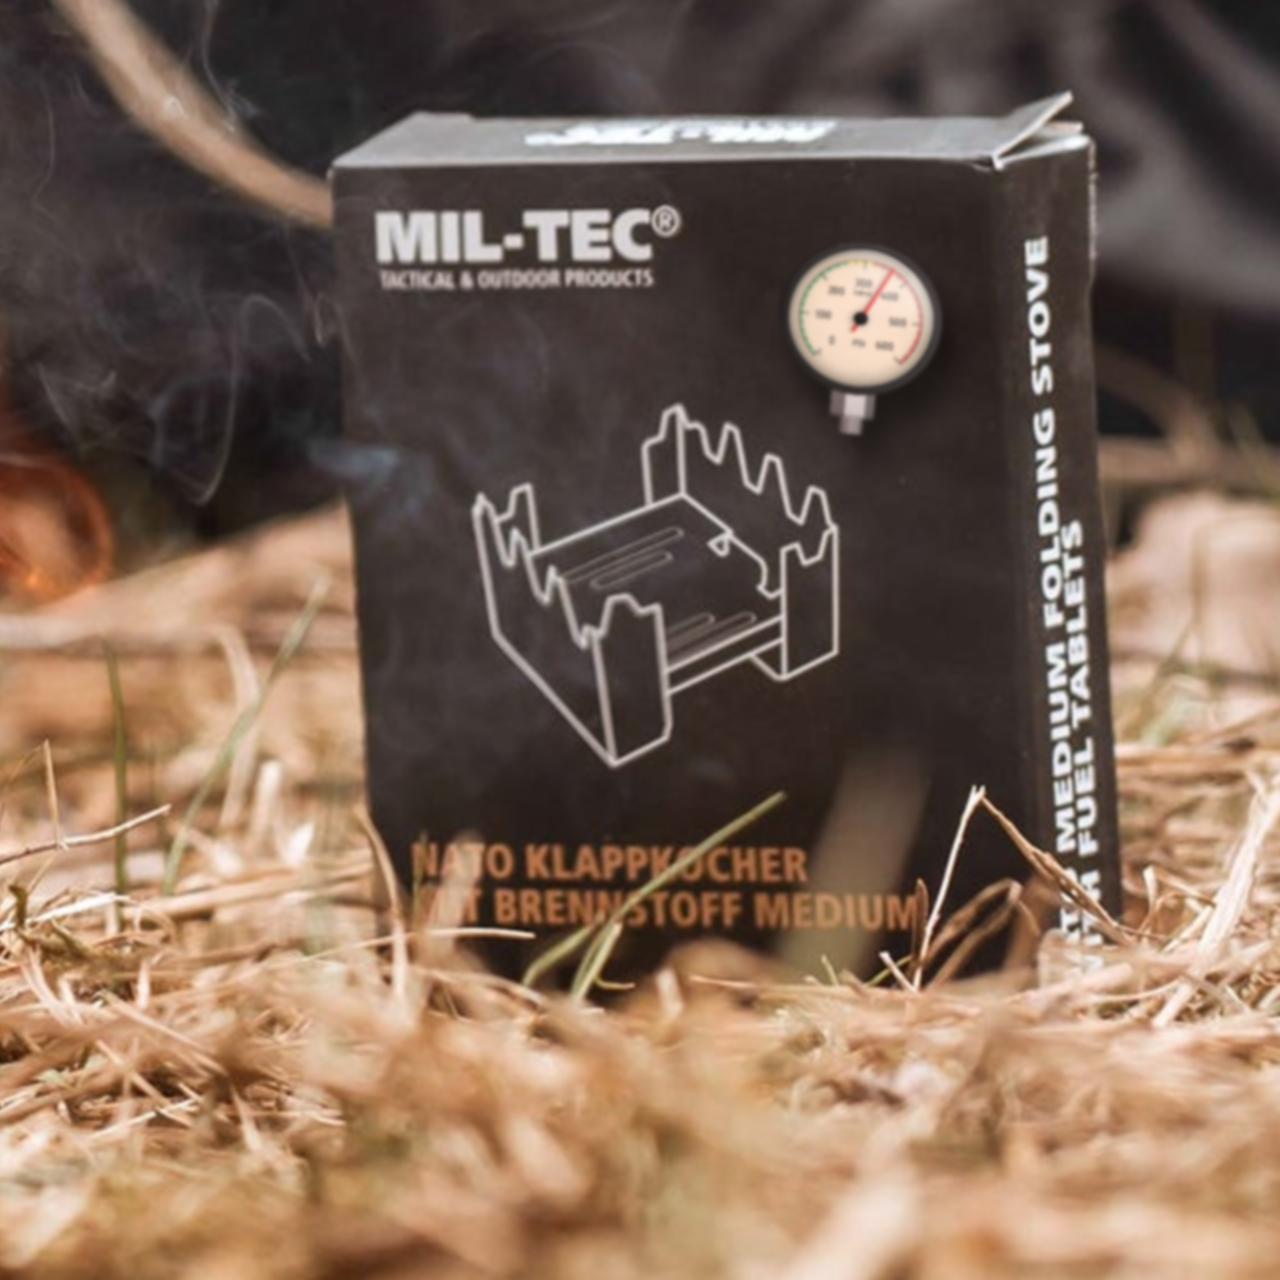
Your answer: 360,psi
